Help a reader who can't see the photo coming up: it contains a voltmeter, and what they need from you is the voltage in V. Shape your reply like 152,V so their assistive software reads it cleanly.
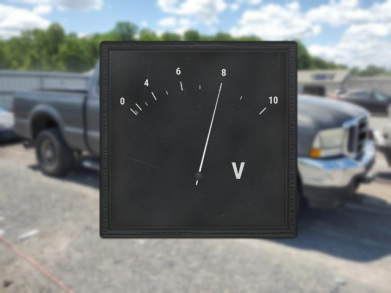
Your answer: 8,V
